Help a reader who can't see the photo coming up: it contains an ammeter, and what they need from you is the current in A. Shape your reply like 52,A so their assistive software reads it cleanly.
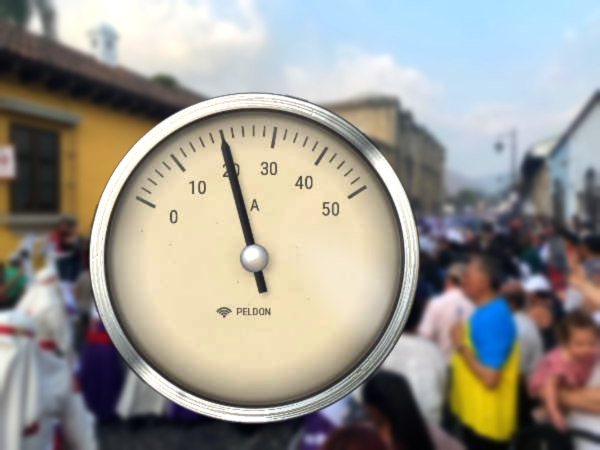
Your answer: 20,A
